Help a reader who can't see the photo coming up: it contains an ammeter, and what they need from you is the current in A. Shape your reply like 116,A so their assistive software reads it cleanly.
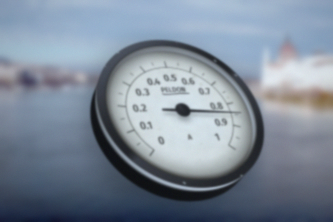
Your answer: 0.85,A
